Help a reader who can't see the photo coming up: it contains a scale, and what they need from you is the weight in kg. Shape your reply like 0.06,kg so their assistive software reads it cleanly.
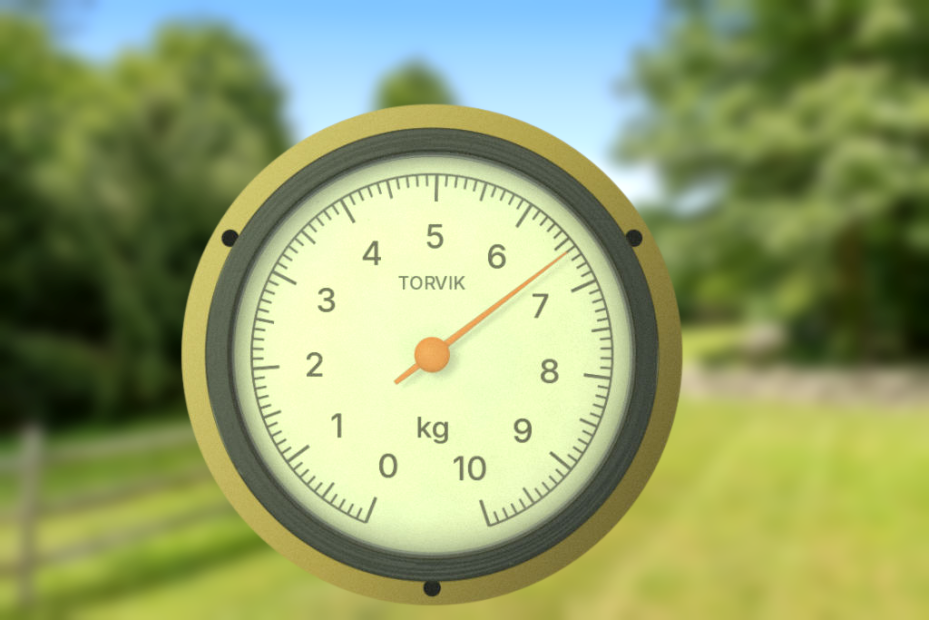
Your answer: 6.6,kg
